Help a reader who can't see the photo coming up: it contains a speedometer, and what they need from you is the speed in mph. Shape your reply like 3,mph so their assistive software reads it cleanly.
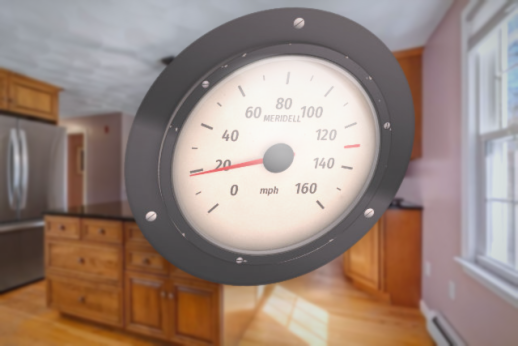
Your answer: 20,mph
